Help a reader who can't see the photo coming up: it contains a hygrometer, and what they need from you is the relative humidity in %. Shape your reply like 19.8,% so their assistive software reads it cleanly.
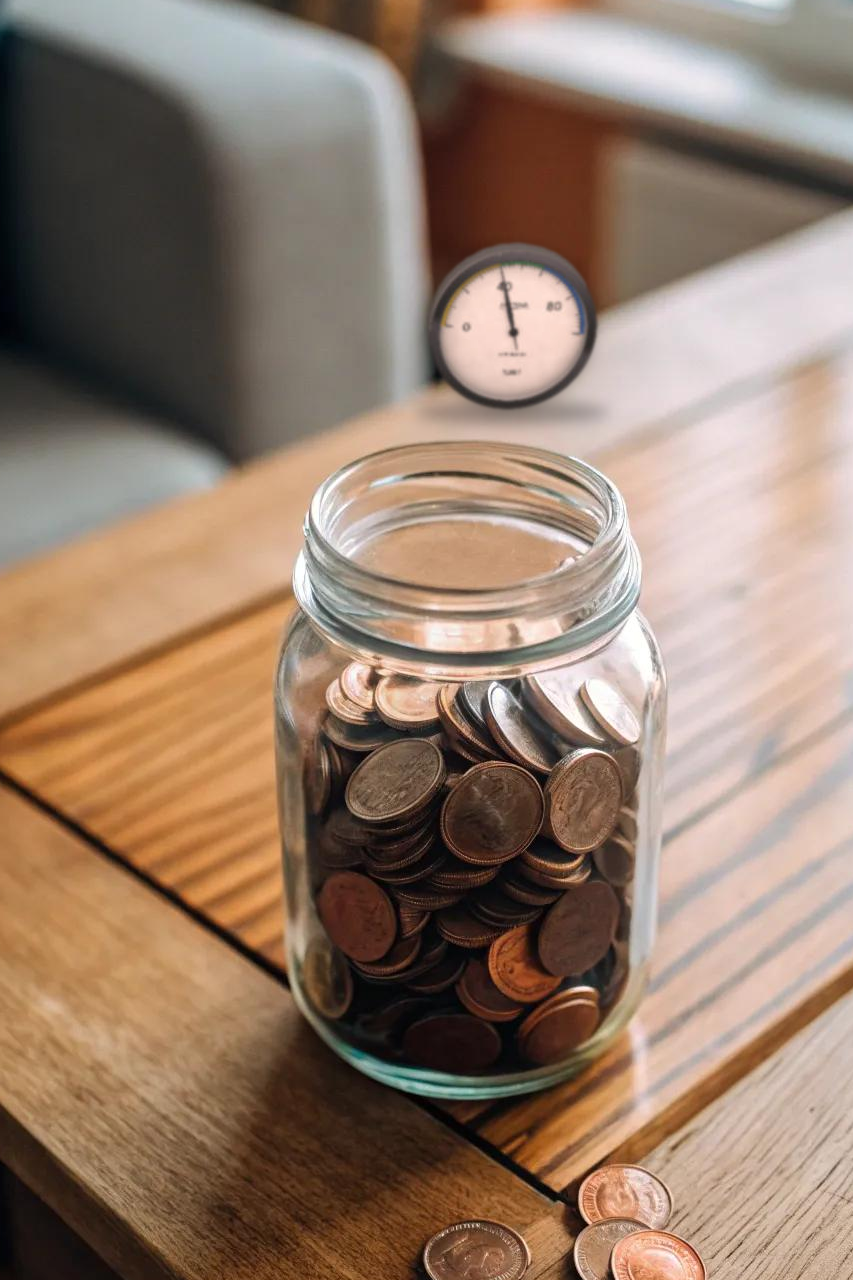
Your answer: 40,%
